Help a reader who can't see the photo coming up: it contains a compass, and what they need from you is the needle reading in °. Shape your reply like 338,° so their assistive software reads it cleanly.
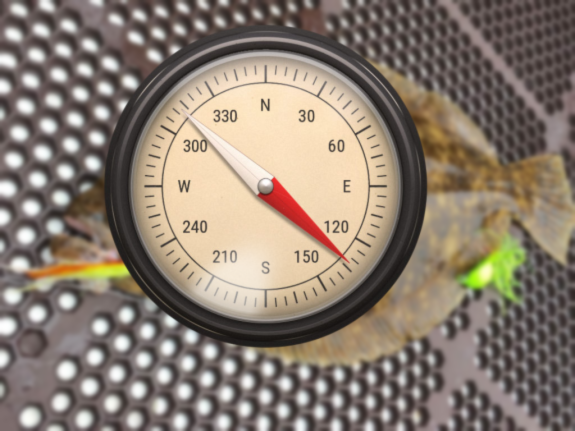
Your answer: 132.5,°
